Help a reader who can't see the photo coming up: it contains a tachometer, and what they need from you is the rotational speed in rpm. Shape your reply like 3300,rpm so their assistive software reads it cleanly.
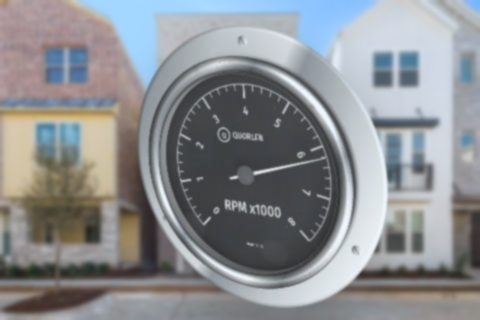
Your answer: 6200,rpm
